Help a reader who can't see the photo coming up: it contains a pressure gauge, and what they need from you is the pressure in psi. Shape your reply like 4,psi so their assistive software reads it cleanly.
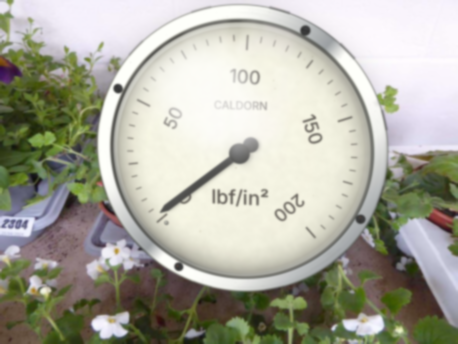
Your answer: 2.5,psi
